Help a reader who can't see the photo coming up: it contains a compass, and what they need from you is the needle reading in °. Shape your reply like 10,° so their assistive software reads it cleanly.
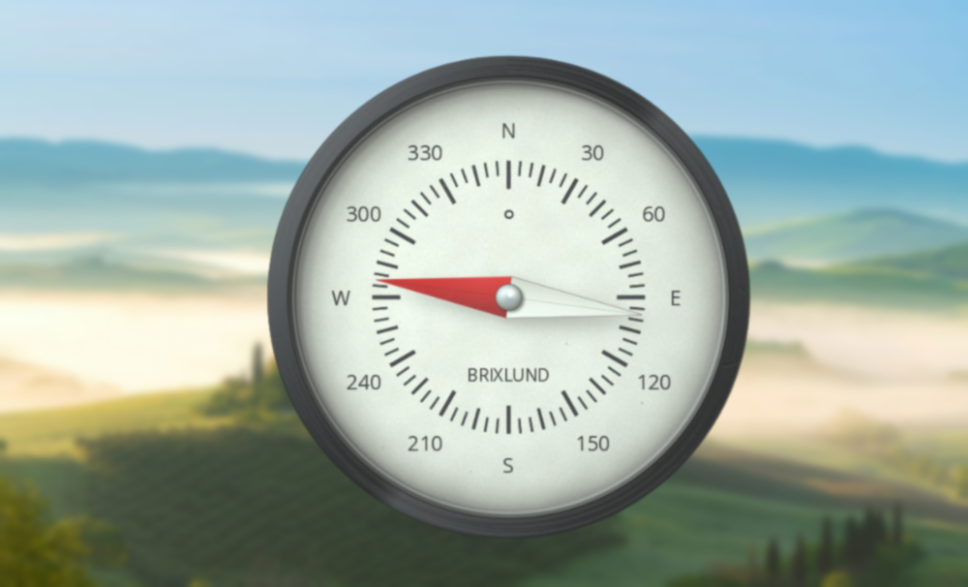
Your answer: 277.5,°
